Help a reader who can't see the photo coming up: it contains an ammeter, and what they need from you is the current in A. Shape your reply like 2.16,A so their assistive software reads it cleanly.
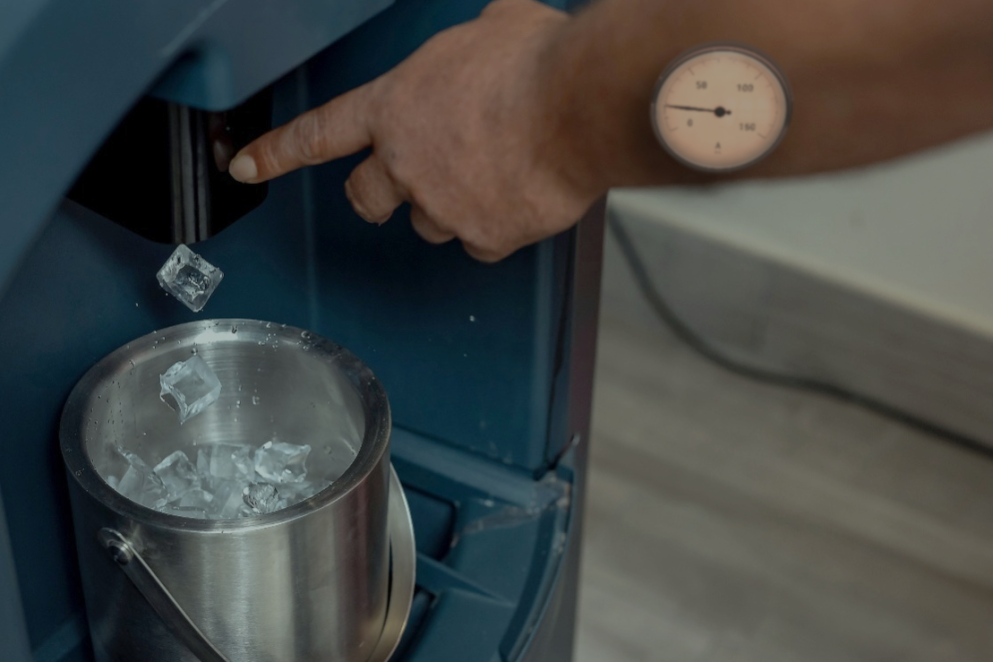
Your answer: 20,A
